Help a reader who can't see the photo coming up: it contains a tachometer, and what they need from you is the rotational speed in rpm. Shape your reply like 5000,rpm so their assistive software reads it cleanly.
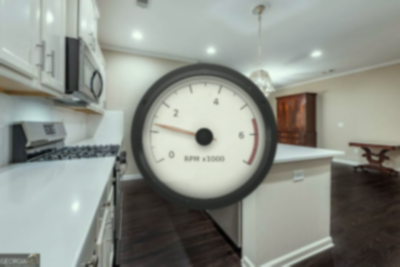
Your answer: 1250,rpm
